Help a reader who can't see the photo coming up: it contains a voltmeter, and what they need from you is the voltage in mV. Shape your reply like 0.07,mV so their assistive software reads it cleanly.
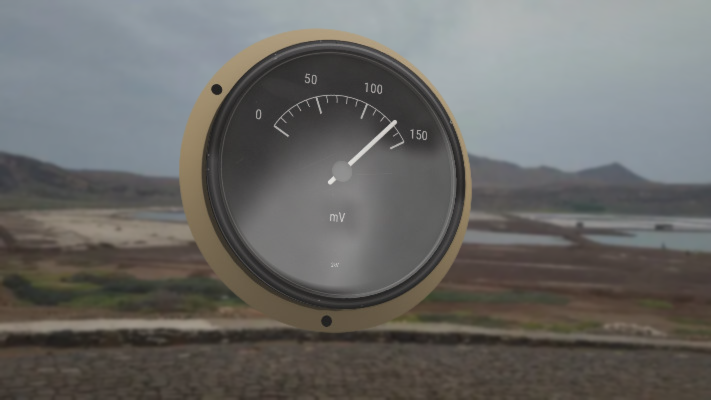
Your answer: 130,mV
